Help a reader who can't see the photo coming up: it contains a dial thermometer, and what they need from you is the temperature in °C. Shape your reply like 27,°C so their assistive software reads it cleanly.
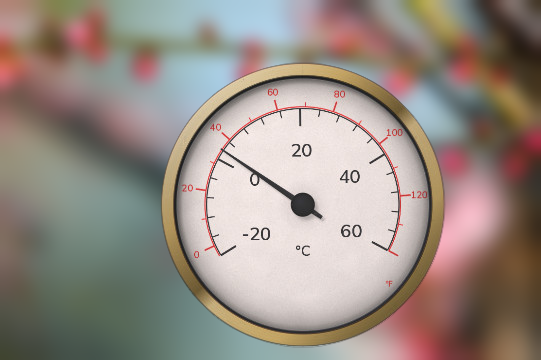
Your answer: 2,°C
